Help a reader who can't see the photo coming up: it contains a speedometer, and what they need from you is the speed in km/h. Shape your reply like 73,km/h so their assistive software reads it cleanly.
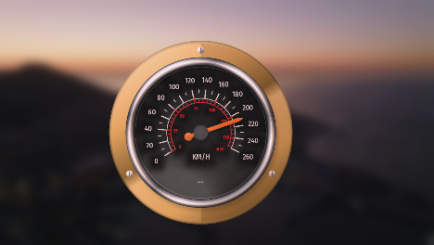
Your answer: 210,km/h
